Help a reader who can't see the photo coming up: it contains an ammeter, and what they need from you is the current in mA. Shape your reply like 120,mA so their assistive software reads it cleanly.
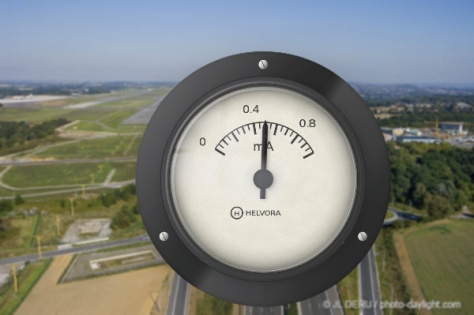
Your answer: 0.5,mA
